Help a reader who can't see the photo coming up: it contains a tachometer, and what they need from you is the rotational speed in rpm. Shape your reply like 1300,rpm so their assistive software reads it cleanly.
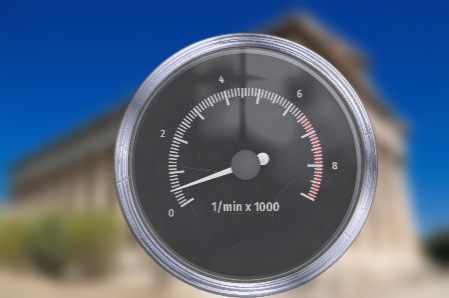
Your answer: 500,rpm
